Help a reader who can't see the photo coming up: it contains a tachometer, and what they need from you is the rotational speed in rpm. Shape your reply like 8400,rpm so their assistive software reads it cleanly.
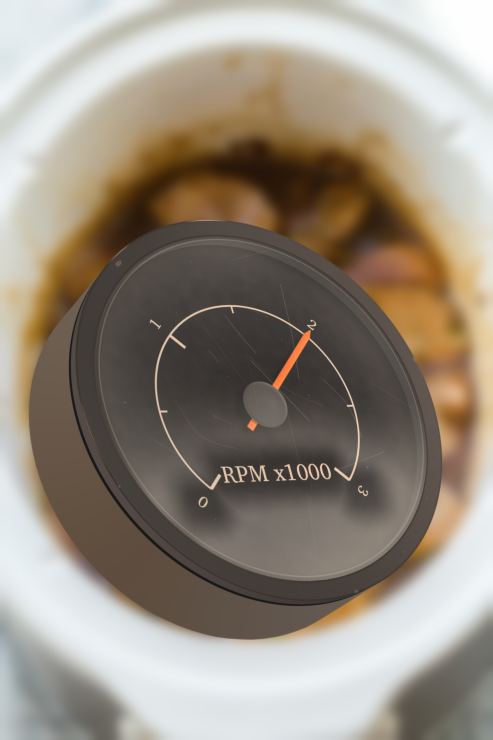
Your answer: 2000,rpm
